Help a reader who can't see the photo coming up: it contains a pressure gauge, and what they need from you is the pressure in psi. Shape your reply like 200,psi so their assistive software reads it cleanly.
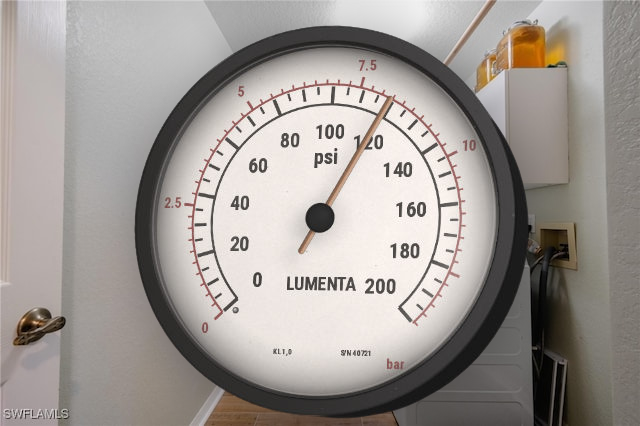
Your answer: 120,psi
